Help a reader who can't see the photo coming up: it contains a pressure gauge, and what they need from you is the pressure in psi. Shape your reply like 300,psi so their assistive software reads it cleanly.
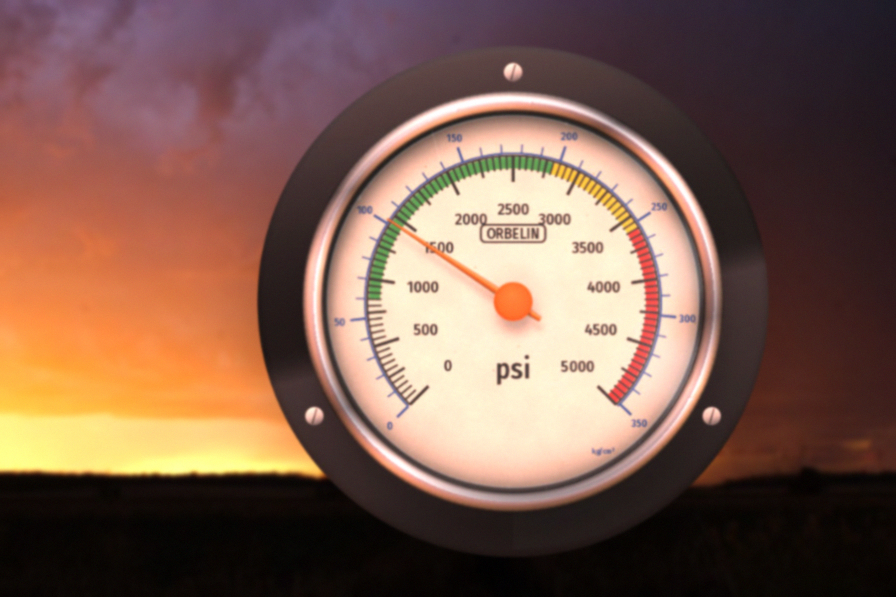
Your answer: 1450,psi
